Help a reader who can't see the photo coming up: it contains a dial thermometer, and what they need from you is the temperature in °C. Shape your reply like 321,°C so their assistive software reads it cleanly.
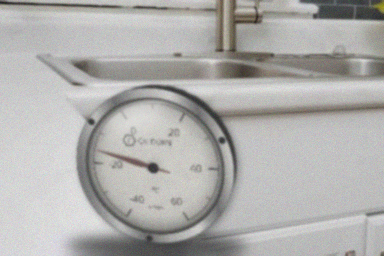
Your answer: -15,°C
